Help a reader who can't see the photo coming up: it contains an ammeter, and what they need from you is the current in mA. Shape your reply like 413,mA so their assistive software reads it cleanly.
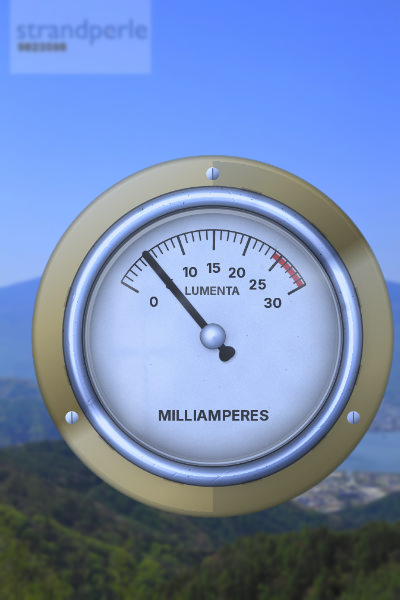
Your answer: 5,mA
